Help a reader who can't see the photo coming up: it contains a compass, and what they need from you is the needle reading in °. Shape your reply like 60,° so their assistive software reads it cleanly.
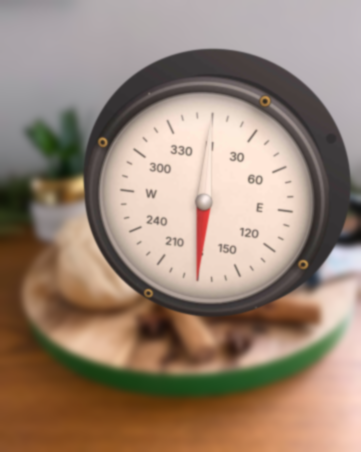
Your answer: 180,°
